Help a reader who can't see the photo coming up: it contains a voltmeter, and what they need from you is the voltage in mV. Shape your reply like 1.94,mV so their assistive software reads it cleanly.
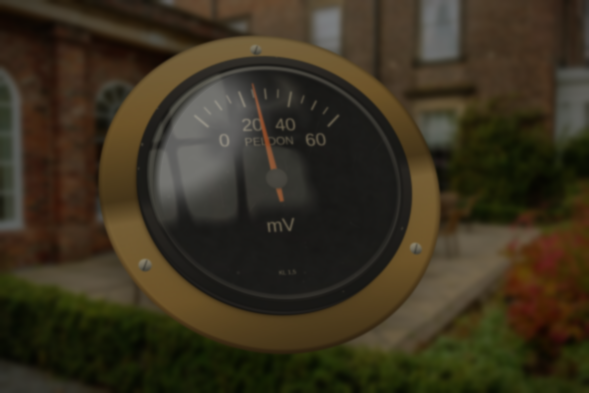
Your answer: 25,mV
